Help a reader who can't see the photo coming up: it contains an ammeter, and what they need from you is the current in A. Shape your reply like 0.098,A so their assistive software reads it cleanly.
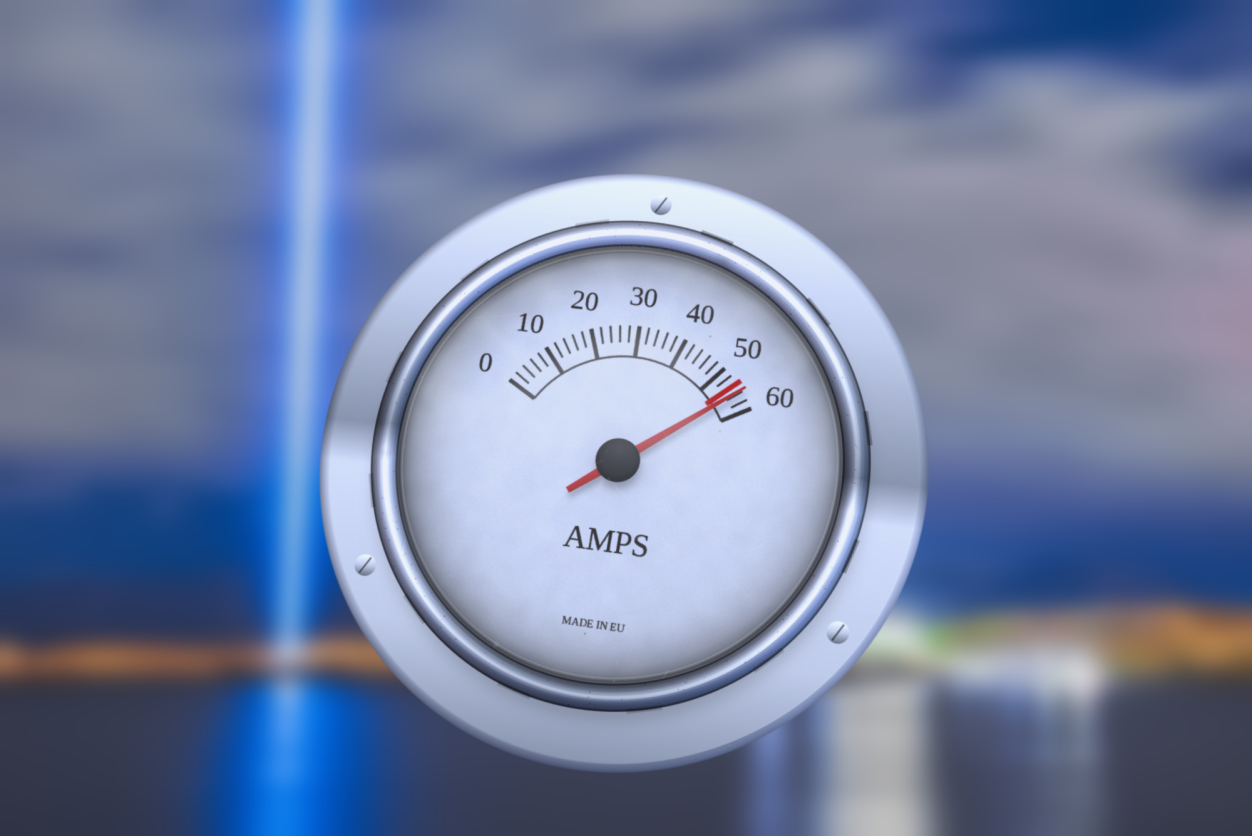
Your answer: 56,A
